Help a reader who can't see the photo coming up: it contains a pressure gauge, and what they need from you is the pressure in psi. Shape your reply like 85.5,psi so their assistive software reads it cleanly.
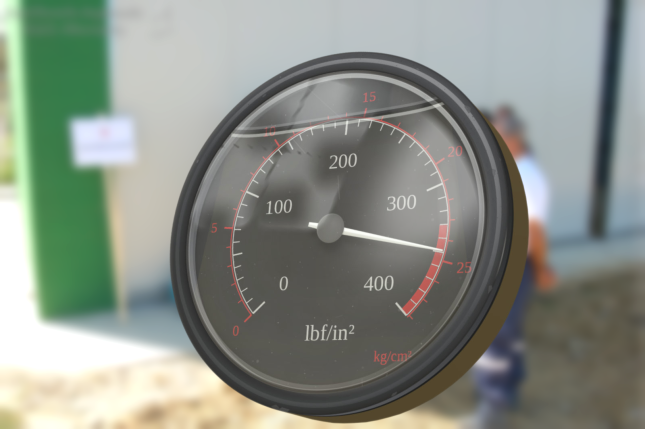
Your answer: 350,psi
